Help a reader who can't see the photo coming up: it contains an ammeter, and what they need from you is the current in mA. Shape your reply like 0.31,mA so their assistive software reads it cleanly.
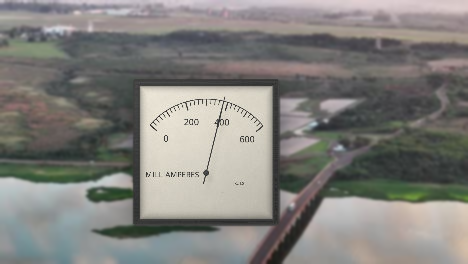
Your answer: 380,mA
